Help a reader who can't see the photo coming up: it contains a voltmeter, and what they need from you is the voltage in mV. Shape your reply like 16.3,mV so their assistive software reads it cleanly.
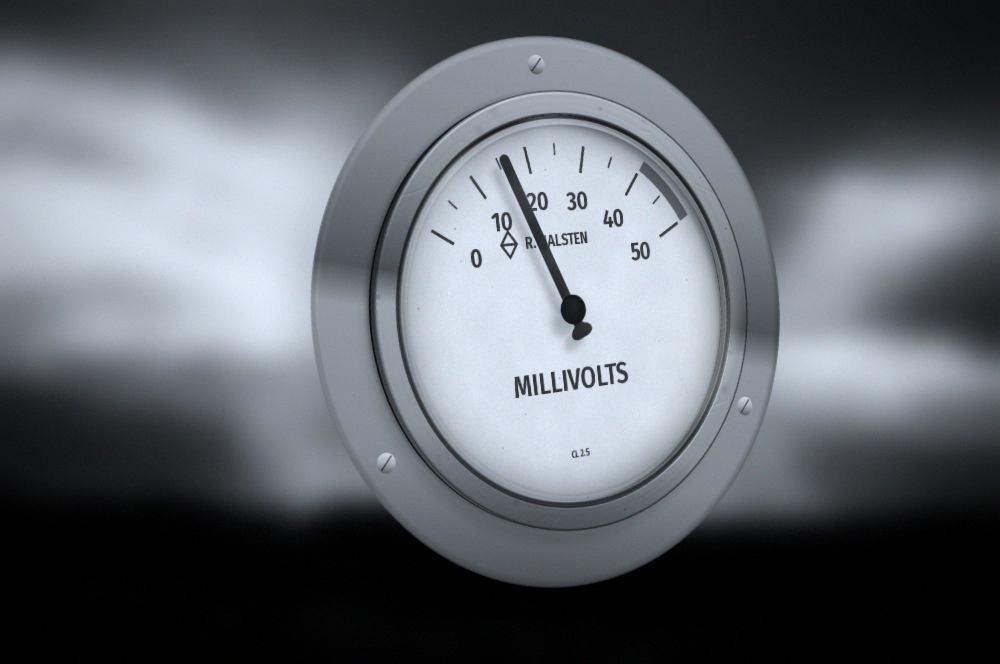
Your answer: 15,mV
